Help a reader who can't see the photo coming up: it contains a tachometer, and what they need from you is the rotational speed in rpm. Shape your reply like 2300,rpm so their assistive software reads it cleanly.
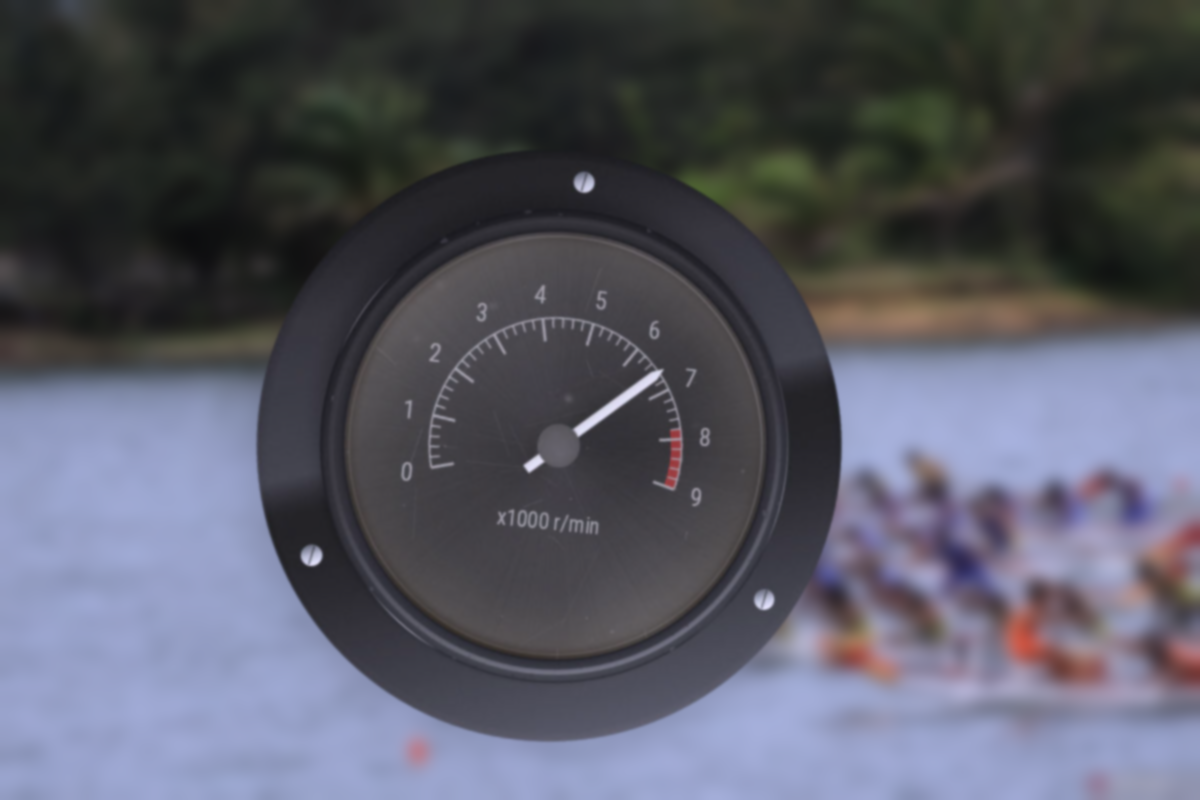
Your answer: 6600,rpm
